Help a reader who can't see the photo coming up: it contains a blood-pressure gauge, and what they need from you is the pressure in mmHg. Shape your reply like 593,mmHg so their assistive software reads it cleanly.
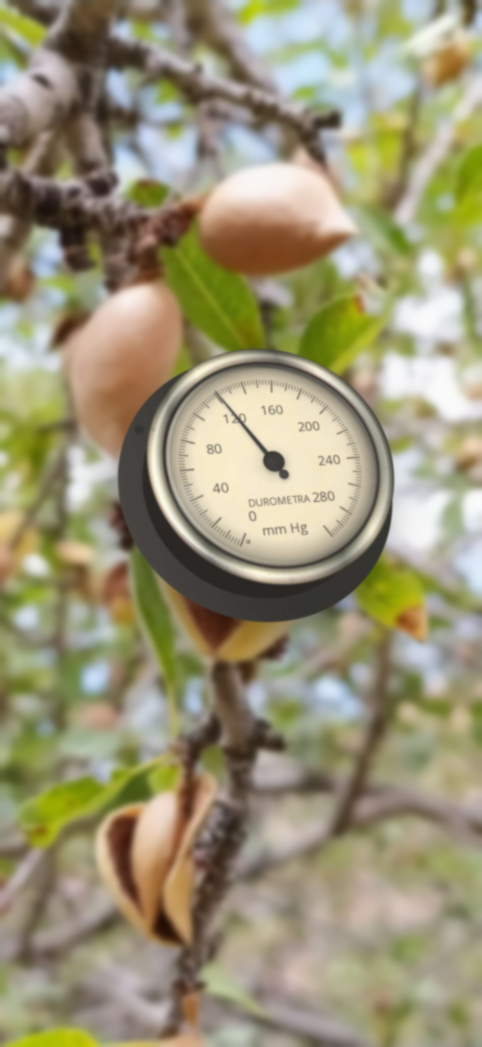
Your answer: 120,mmHg
